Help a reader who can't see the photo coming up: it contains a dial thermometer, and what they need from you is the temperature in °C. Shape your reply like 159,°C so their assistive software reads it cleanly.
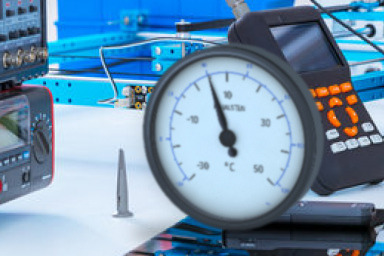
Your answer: 5,°C
